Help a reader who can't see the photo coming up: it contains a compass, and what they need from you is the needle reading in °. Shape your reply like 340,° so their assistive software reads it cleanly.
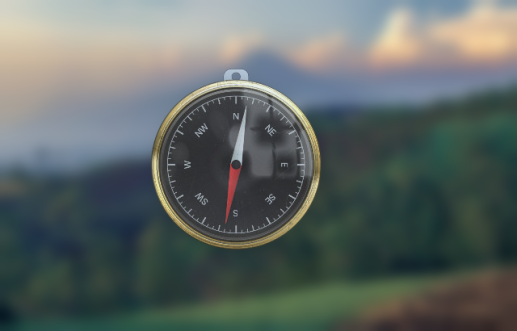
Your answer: 190,°
